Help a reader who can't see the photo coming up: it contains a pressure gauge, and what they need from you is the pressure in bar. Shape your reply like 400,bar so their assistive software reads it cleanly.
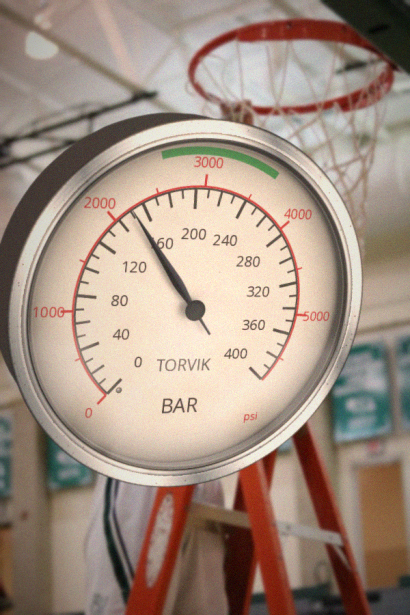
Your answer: 150,bar
